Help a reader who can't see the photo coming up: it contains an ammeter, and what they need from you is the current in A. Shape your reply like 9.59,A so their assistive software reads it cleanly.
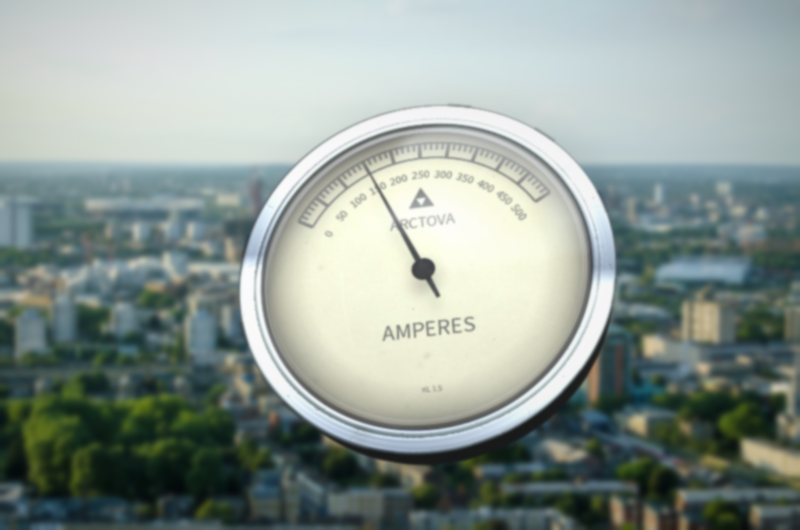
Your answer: 150,A
